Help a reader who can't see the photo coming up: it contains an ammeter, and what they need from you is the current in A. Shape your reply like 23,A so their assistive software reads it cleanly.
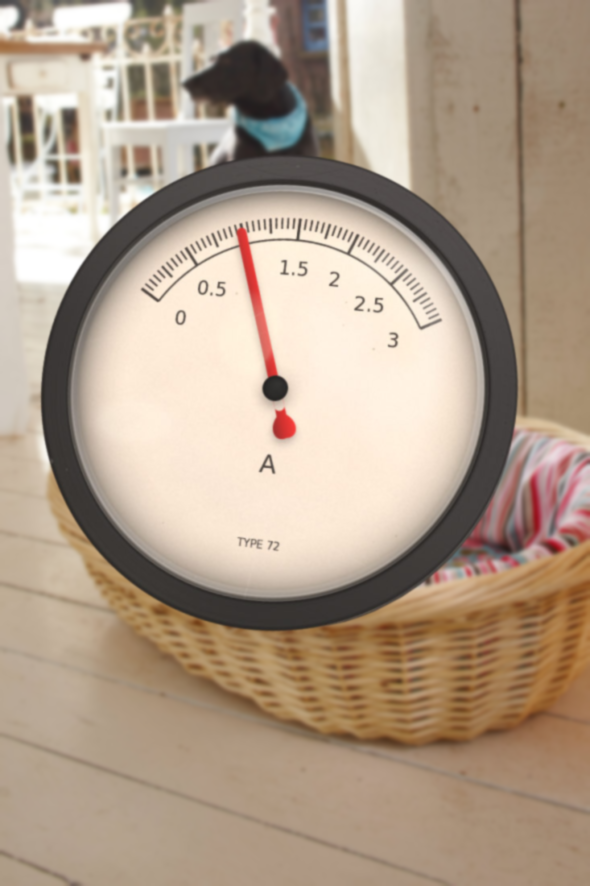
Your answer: 1,A
